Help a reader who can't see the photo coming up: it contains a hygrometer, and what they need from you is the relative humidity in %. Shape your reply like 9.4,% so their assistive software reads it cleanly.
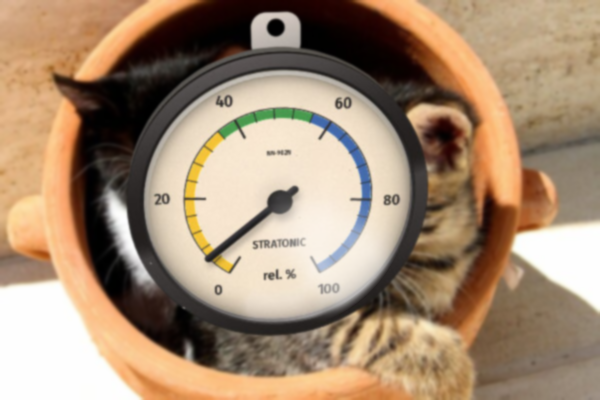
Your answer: 6,%
